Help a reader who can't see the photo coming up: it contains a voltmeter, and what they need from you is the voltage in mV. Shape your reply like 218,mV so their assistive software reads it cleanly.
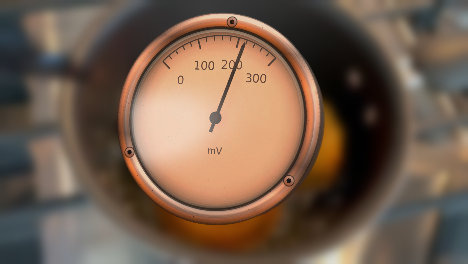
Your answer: 220,mV
